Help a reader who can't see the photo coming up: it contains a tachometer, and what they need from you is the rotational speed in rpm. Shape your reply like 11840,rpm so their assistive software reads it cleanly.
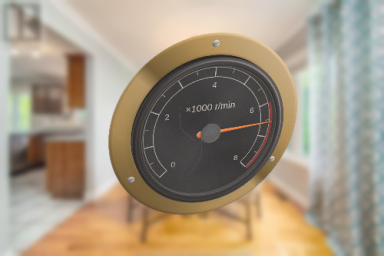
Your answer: 6500,rpm
